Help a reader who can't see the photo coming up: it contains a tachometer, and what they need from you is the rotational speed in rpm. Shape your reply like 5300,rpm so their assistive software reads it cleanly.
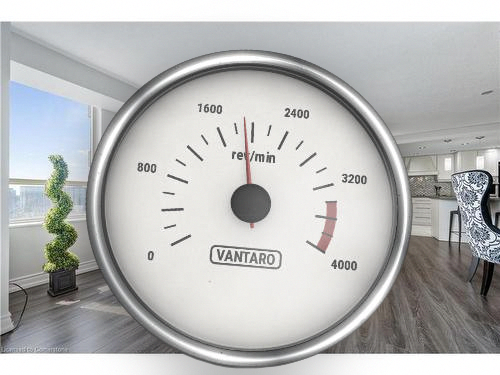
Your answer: 1900,rpm
